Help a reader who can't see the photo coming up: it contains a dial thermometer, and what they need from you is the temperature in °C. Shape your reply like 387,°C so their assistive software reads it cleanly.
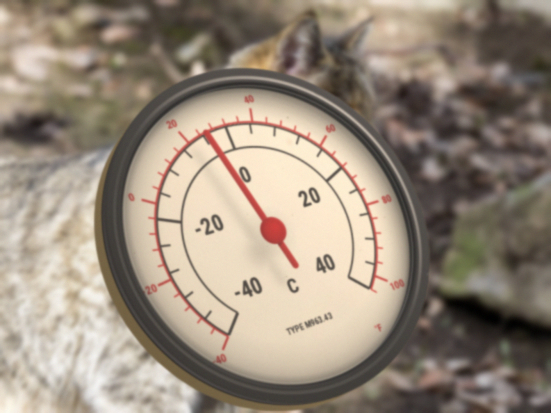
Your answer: -4,°C
